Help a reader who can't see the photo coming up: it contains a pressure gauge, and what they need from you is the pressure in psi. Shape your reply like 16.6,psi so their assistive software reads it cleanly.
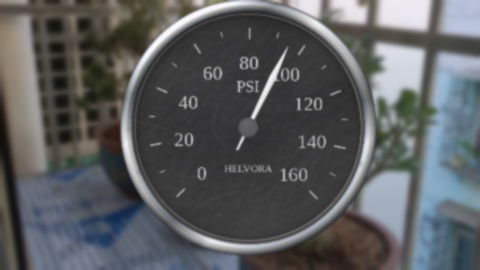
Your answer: 95,psi
